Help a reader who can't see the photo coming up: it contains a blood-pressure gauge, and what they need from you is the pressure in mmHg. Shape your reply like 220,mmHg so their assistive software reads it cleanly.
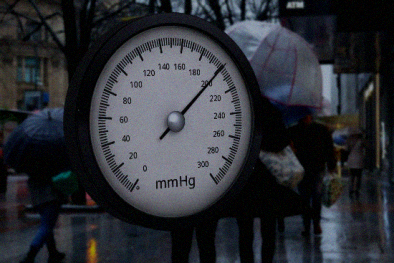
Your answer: 200,mmHg
